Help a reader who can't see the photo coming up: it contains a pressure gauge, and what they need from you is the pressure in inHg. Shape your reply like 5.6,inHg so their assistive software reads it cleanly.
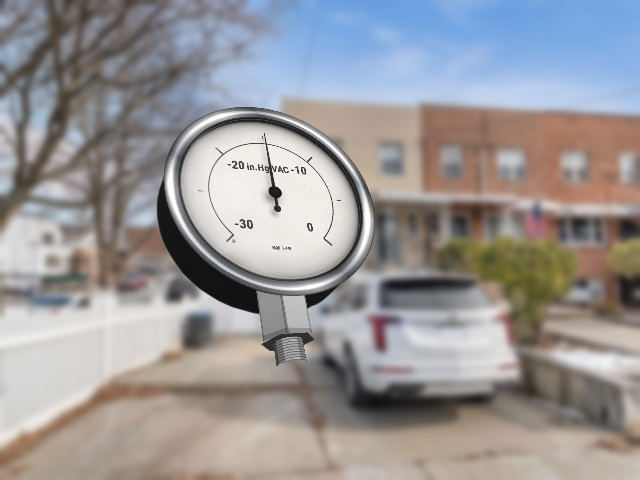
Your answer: -15,inHg
